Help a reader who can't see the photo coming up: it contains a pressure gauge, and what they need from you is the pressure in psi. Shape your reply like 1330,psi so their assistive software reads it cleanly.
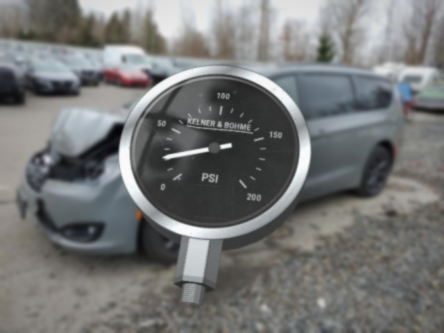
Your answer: 20,psi
